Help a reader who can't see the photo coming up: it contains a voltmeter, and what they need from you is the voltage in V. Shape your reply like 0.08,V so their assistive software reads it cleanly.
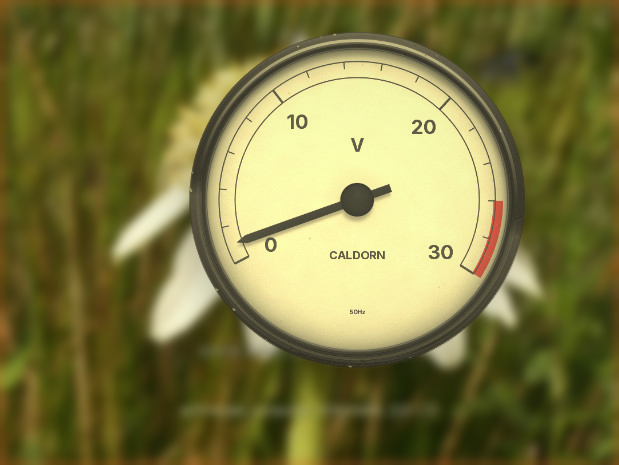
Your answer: 1,V
